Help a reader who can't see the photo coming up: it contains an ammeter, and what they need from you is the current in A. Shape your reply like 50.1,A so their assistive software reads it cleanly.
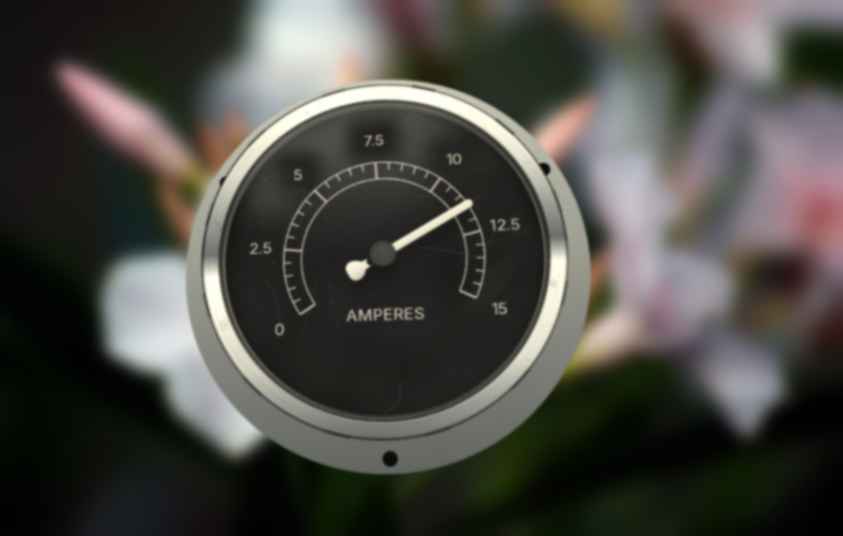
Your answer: 11.5,A
